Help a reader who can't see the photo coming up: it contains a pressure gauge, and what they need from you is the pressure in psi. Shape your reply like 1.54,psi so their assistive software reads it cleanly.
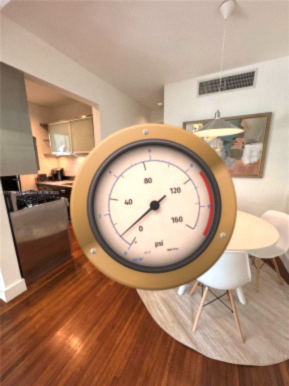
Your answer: 10,psi
